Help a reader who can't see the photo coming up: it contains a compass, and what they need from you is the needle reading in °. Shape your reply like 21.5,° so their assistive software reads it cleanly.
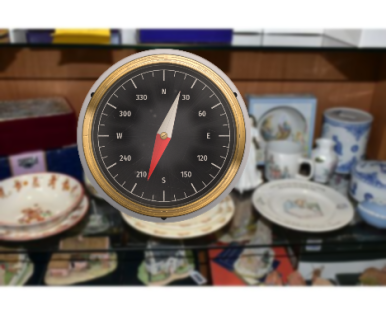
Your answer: 200,°
